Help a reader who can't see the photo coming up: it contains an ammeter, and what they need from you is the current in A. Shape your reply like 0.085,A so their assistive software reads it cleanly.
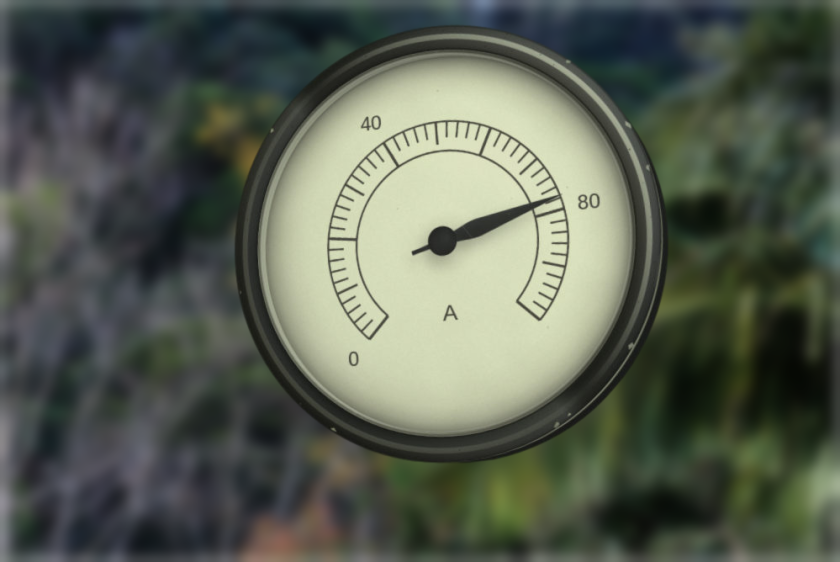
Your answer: 78,A
